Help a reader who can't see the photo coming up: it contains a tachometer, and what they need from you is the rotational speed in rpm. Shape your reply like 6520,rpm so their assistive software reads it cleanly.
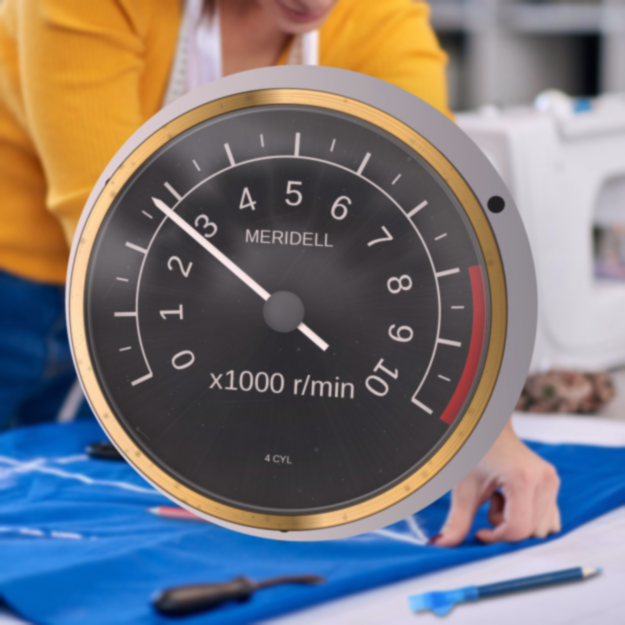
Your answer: 2750,rpm
